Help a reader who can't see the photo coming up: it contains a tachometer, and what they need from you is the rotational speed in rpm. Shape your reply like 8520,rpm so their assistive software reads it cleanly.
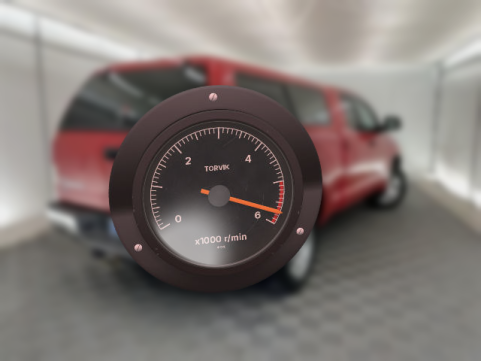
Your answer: 5700,rpm
